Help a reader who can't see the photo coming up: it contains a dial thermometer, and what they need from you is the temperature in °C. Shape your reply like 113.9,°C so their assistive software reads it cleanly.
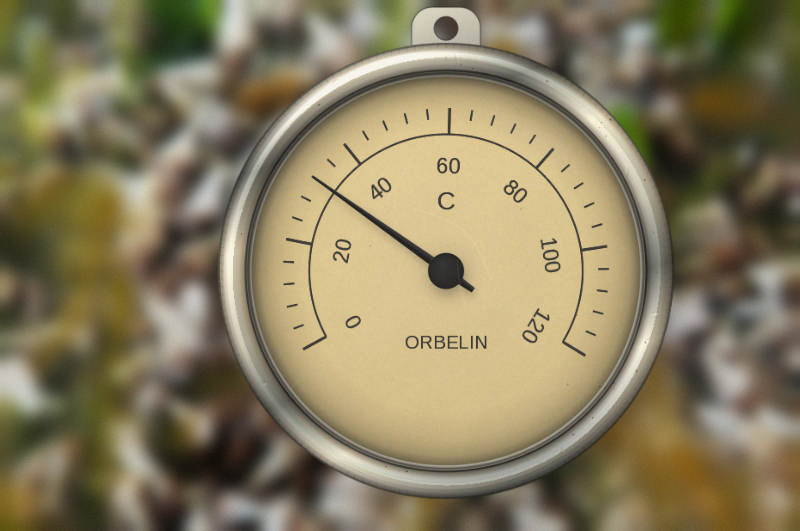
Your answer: 32,°C
